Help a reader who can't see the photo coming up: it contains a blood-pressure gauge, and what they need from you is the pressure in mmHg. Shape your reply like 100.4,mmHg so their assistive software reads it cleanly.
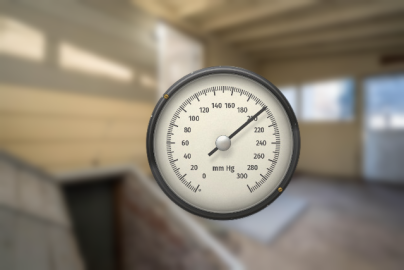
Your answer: 200,mmHg
